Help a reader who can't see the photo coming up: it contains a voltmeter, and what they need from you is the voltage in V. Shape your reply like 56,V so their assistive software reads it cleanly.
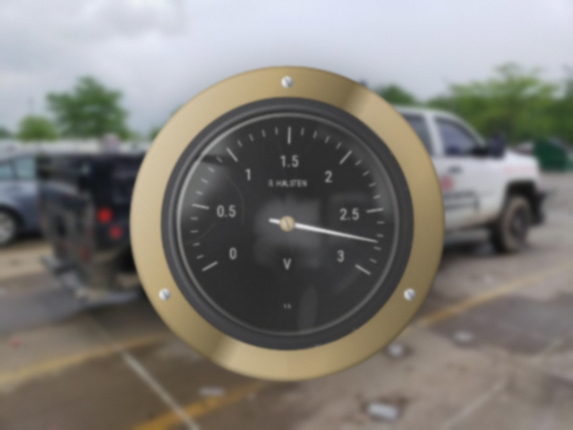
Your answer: 2.75,V
